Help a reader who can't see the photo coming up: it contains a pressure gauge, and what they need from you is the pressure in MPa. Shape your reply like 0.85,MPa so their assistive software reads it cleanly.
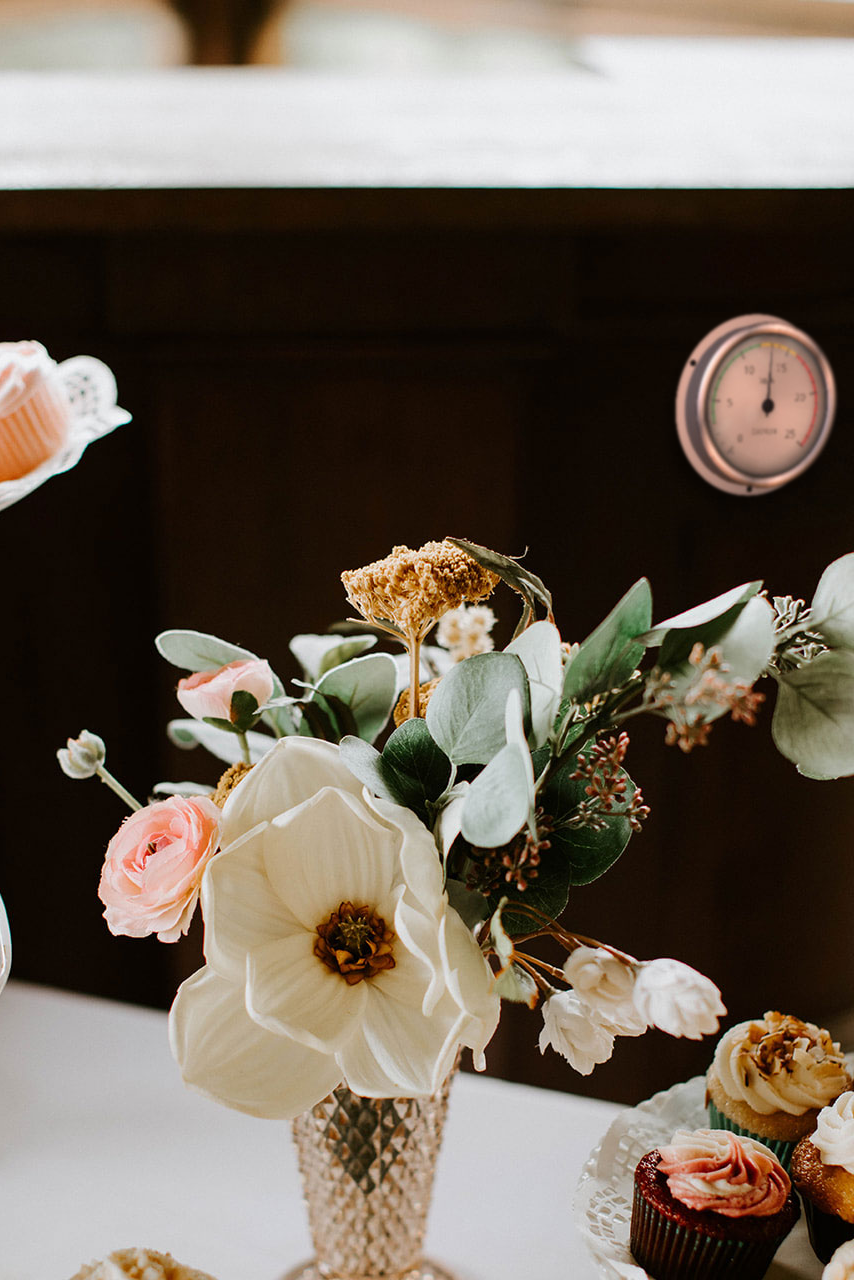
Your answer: 13,MPa
